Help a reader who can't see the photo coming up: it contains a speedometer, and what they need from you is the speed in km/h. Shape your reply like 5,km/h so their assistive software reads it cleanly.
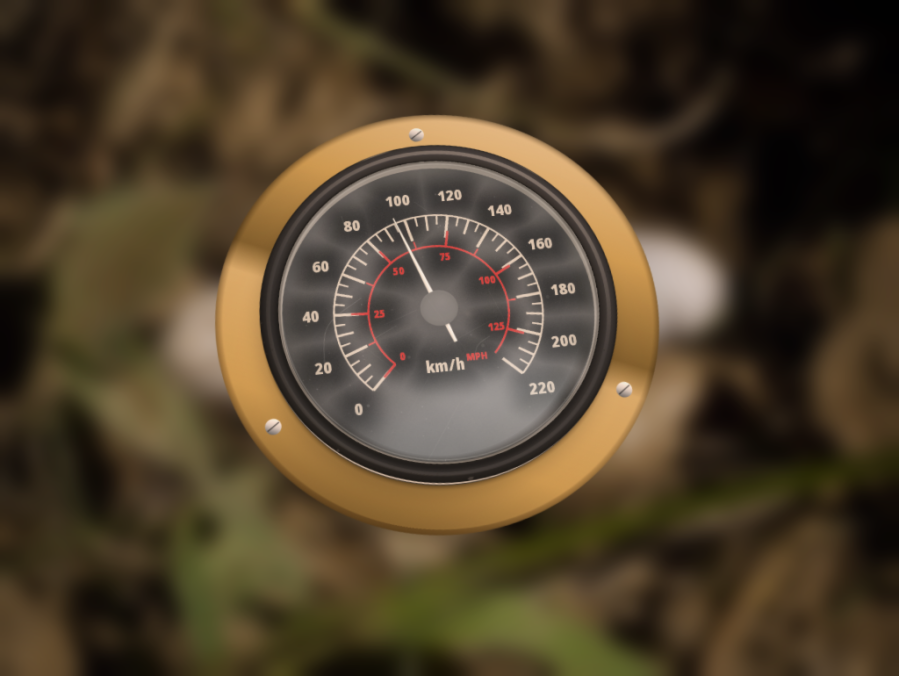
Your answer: 95,km/h
